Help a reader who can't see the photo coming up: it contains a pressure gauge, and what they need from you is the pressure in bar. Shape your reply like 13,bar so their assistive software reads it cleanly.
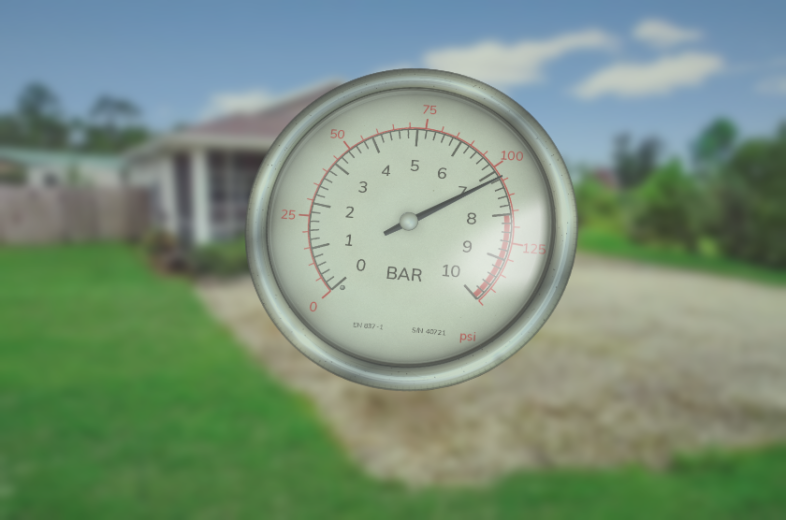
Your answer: 7.2,bar
